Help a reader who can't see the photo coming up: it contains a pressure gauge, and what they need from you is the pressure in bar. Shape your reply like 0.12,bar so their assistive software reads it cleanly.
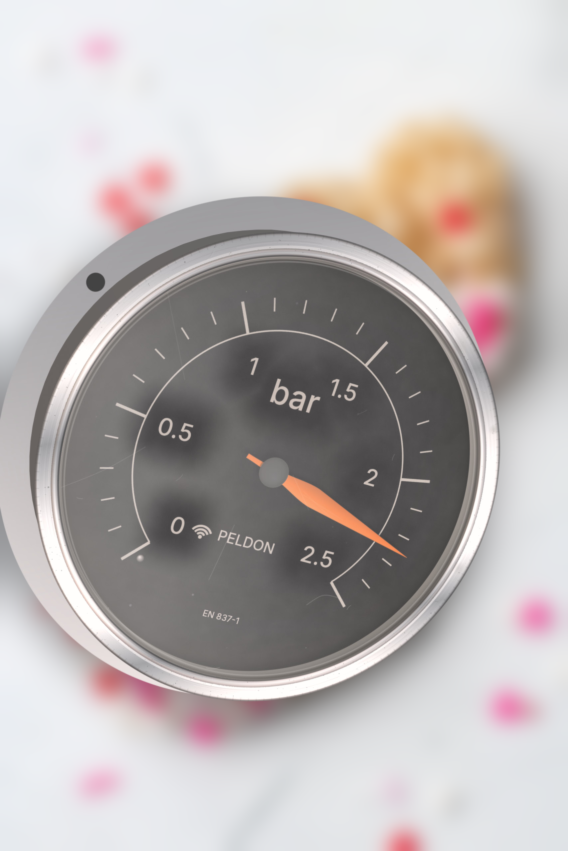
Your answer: 2.25,bar
